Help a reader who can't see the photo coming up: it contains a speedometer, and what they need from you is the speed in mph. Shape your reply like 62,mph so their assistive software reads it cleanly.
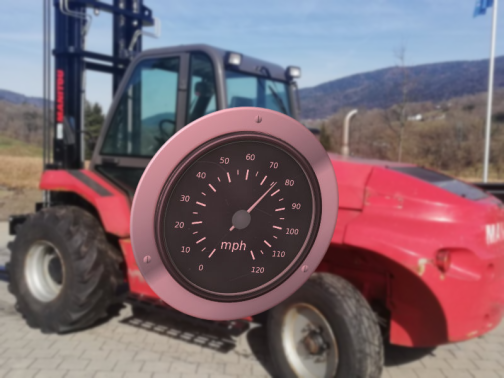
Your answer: 75,mph
